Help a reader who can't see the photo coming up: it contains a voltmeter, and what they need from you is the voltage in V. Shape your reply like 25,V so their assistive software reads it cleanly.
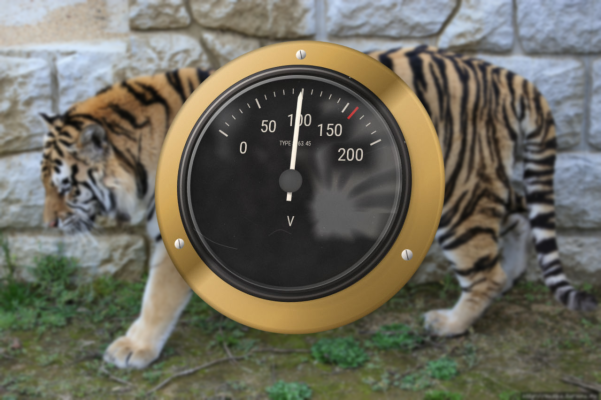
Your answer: 100,V
